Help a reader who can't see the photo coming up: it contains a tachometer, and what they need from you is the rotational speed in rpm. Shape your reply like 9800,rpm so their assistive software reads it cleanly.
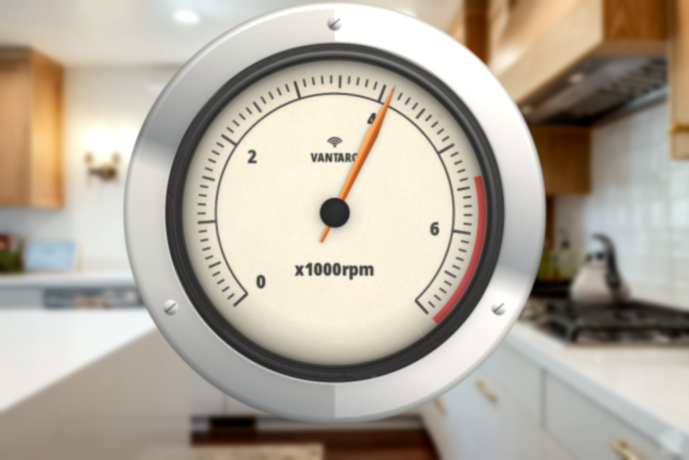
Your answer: 4100,rpm
